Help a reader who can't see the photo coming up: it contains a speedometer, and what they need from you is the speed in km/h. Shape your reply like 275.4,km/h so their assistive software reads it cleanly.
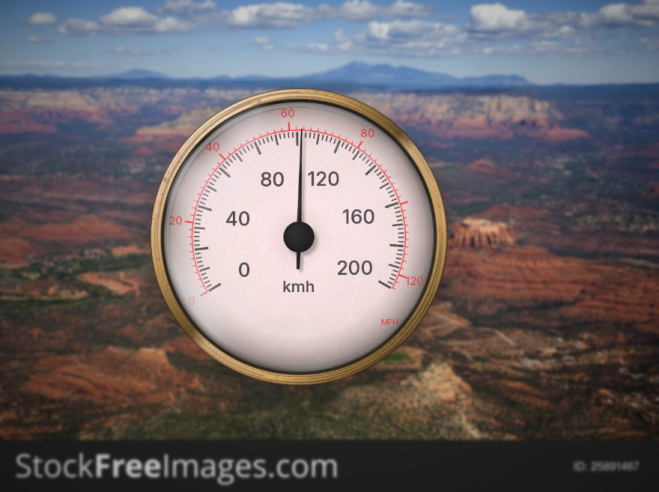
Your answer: 102,km/h
